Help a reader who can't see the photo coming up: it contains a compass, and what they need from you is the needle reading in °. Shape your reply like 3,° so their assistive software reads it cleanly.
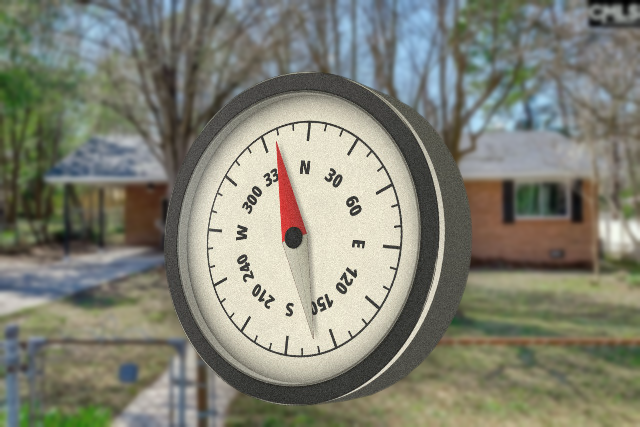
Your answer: 340,°
